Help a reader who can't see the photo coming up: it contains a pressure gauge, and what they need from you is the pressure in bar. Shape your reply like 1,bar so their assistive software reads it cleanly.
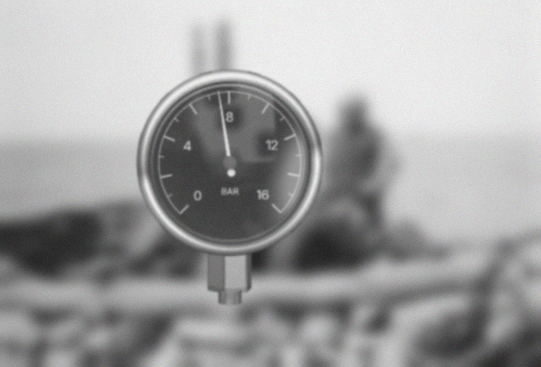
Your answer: 7.5,bar
